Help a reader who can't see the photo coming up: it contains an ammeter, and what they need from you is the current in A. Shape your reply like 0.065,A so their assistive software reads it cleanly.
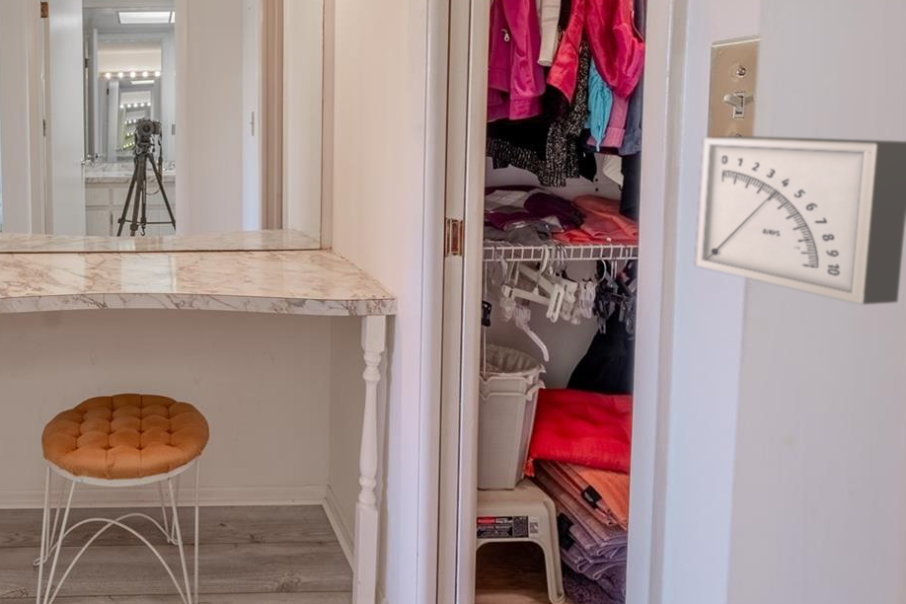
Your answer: 4,A
